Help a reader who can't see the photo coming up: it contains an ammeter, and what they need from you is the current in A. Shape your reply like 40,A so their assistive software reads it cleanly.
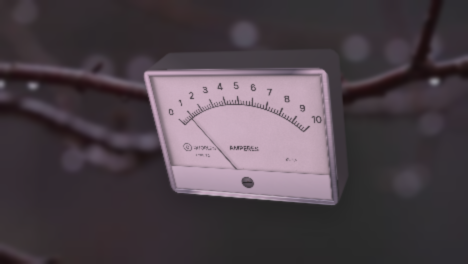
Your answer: 1,A
